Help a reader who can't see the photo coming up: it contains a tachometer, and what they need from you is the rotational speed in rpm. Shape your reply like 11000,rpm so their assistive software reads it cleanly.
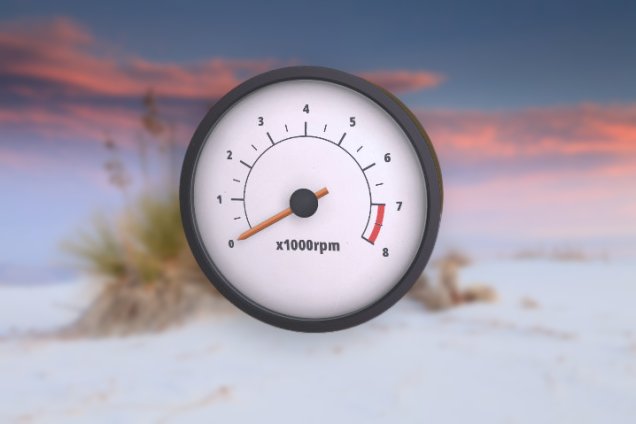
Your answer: 0,rpm
